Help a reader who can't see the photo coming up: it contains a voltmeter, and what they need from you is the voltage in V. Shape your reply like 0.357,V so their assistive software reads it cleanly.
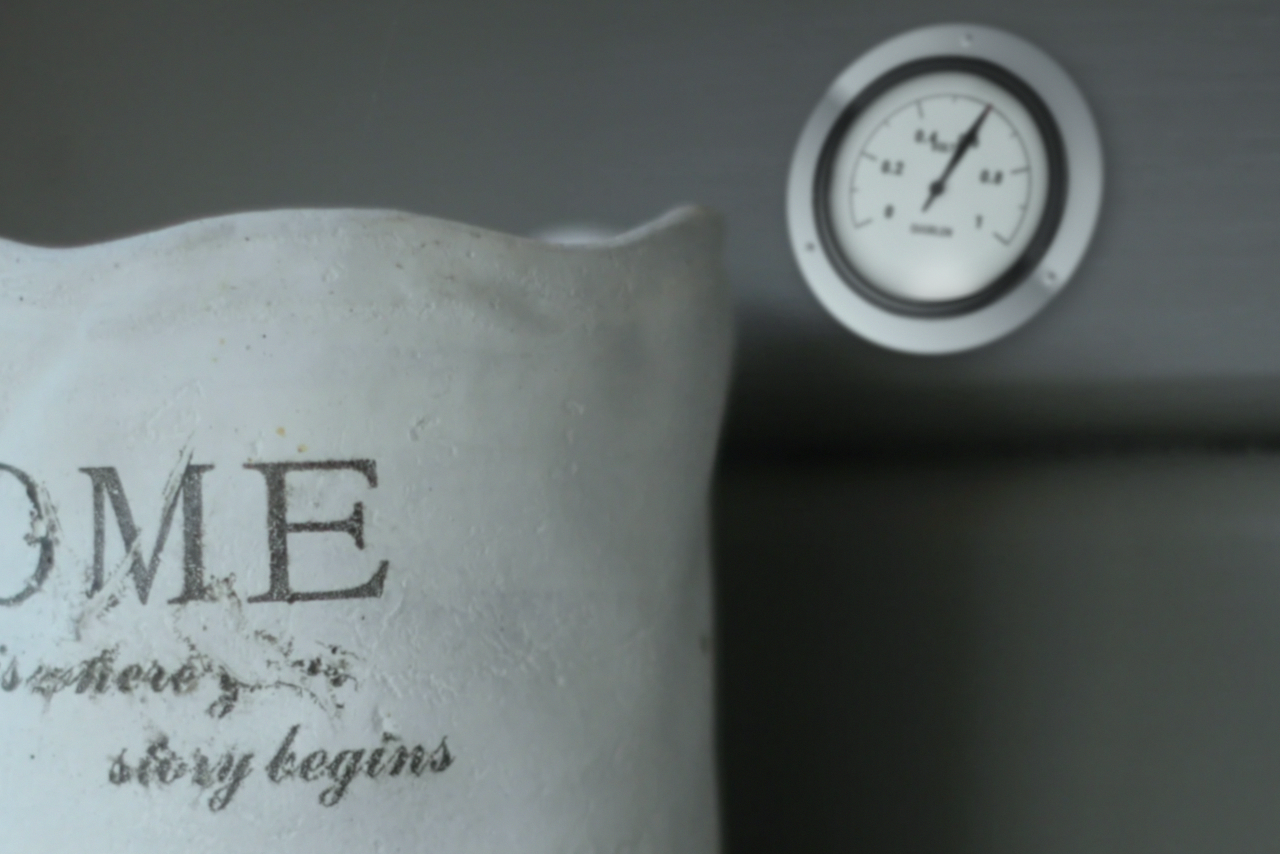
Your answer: 0.6,V
